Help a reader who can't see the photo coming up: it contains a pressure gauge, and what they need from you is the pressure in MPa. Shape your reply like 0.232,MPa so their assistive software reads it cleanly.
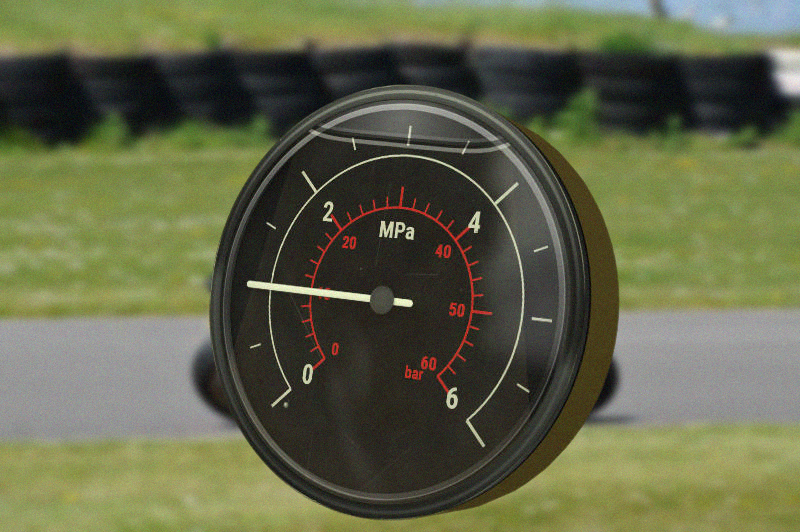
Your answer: 1,MPa
